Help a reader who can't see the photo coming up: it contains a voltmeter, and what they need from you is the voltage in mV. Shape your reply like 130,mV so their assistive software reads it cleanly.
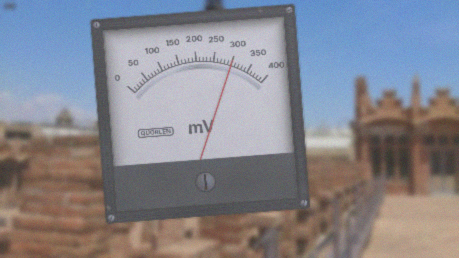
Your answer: 300,mV
